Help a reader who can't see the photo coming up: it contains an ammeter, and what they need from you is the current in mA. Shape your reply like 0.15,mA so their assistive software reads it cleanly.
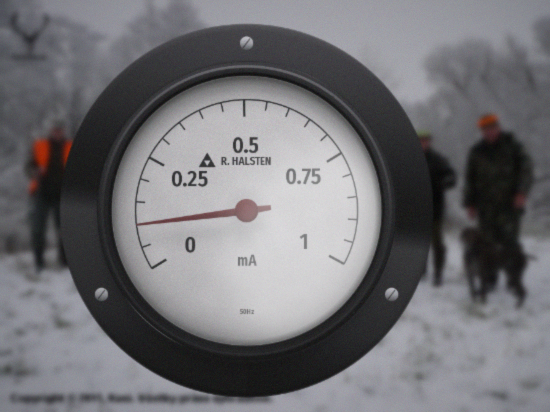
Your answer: 0.1,mA
